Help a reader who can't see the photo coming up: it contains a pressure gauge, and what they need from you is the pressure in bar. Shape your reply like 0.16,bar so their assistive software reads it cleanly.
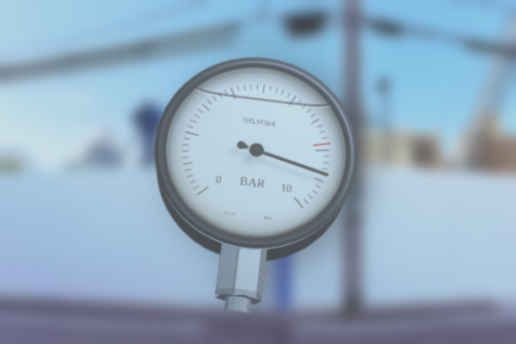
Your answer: 8.8,bar
